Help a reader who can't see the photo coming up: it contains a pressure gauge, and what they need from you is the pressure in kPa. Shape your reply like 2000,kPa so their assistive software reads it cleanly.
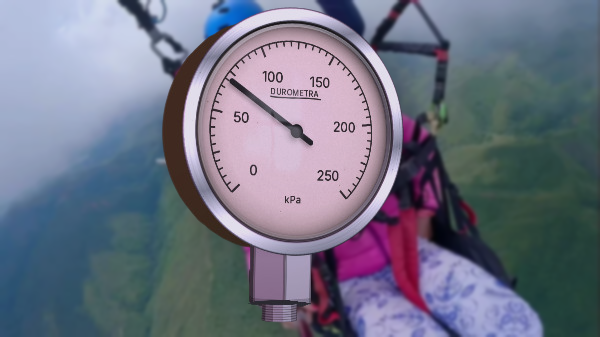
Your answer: 70,kPa
